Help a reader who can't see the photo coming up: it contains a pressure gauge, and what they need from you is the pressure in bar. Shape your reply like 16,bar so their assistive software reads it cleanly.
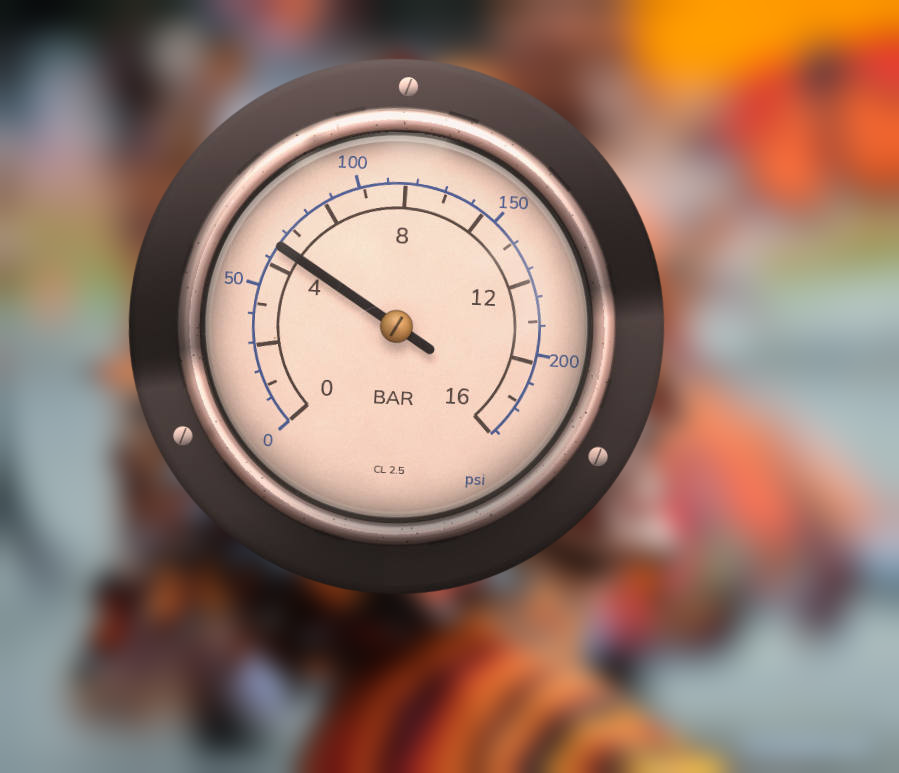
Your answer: 4.5,bar
